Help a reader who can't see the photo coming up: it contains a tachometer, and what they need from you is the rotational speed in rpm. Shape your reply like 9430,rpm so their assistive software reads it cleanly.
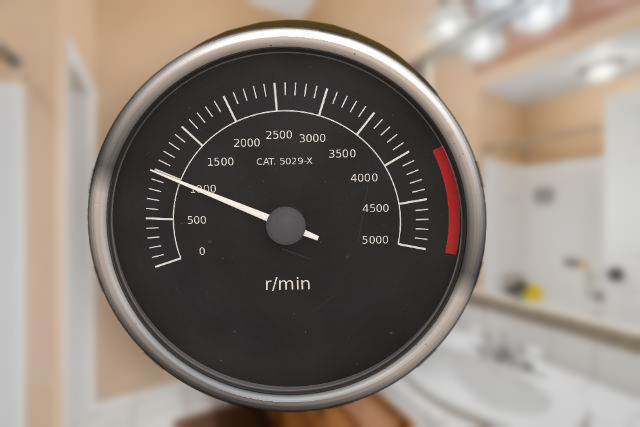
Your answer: 1000,rpm
